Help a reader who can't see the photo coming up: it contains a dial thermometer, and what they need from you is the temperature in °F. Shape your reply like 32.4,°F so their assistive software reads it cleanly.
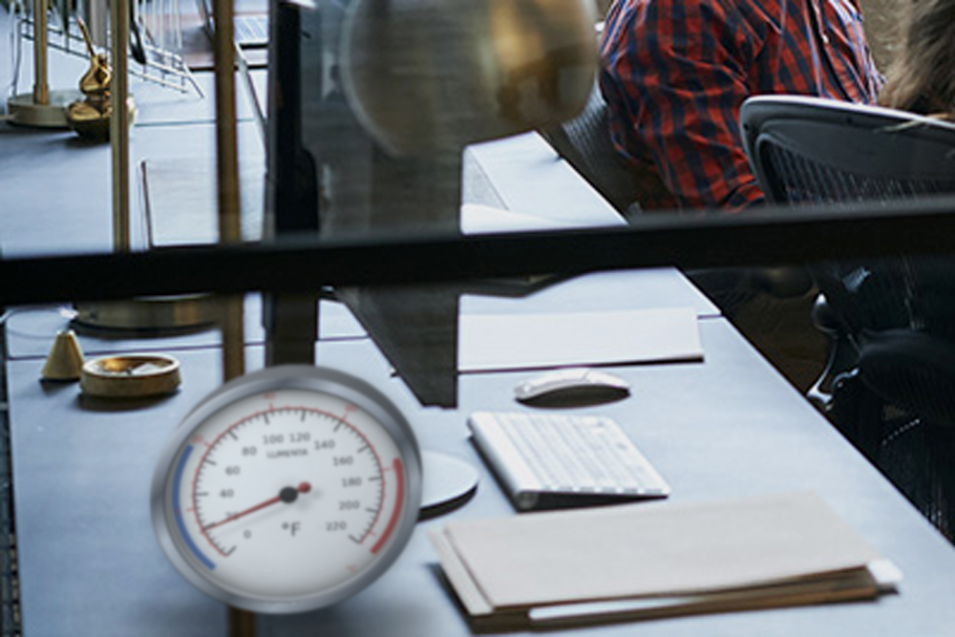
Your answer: 20,°F
